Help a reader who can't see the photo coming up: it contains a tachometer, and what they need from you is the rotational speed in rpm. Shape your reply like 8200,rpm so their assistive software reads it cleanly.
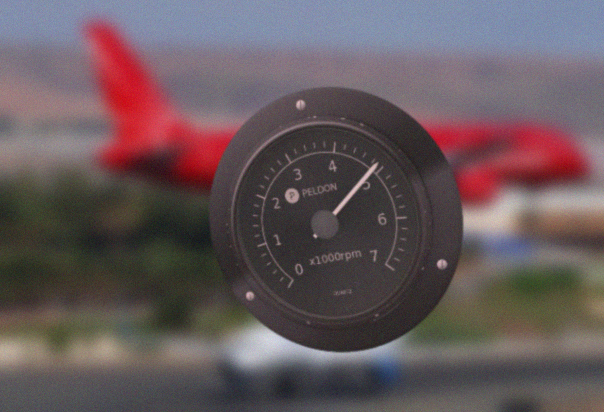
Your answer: 4900,rpm
